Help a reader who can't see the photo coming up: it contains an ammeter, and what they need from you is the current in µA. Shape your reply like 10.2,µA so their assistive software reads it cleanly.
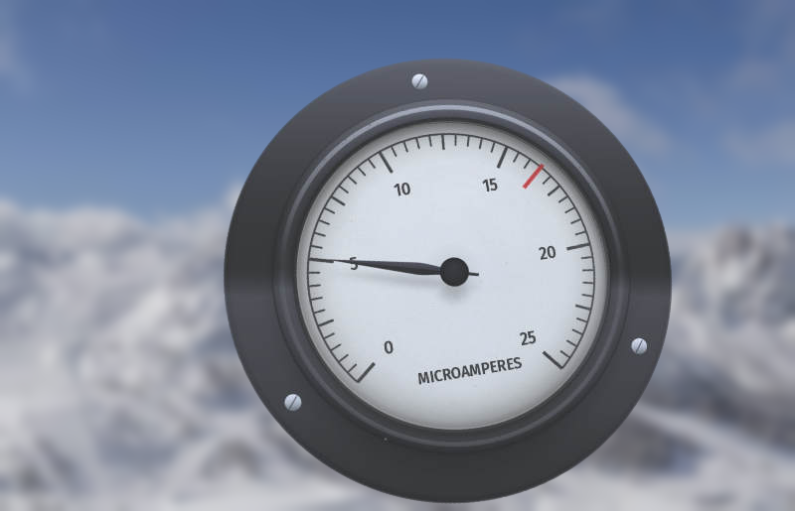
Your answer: 5,µA
